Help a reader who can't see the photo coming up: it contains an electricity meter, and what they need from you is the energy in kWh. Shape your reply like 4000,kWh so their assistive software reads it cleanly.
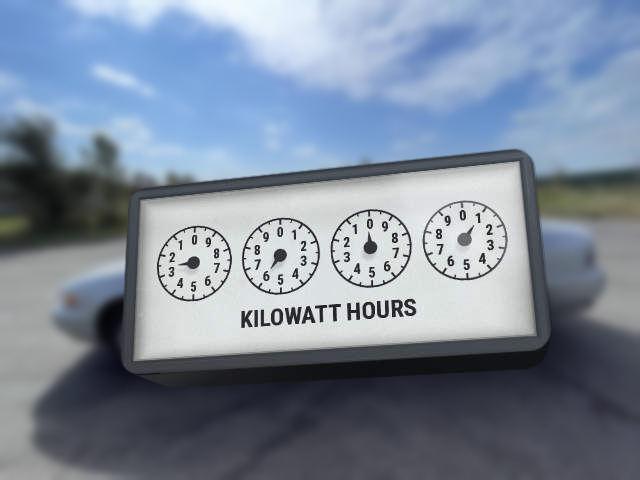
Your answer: 2601,kWh
